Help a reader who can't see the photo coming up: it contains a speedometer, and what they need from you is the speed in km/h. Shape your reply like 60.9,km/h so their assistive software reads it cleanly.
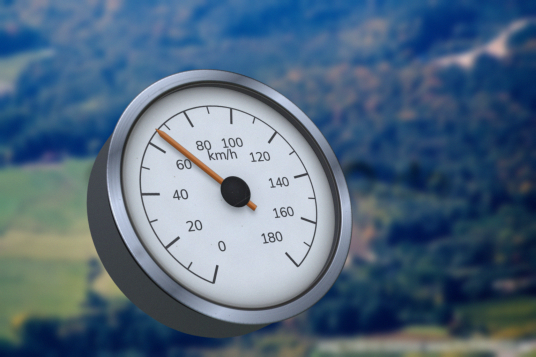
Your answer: 65,km/h
